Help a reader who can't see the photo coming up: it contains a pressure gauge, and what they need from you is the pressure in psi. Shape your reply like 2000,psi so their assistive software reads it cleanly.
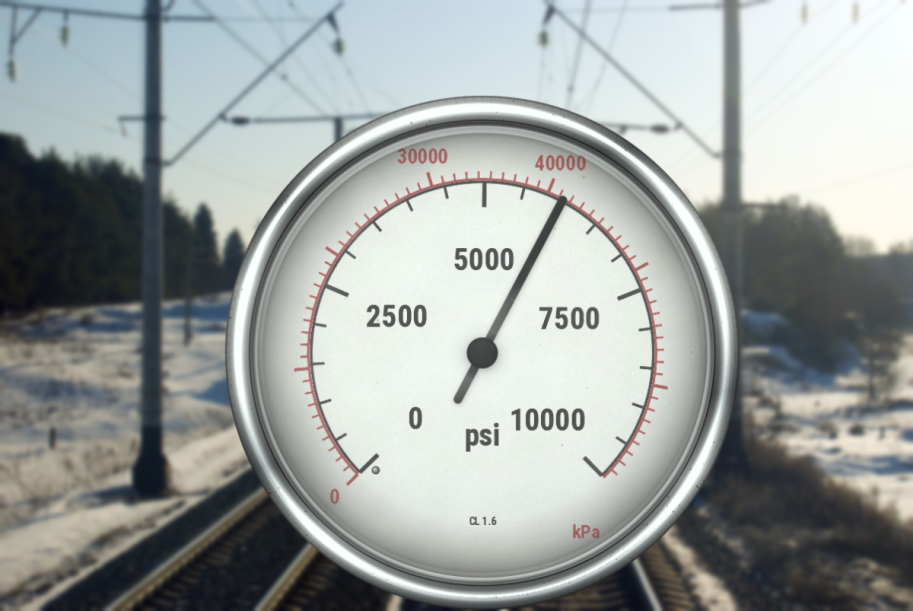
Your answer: 6000,psi
